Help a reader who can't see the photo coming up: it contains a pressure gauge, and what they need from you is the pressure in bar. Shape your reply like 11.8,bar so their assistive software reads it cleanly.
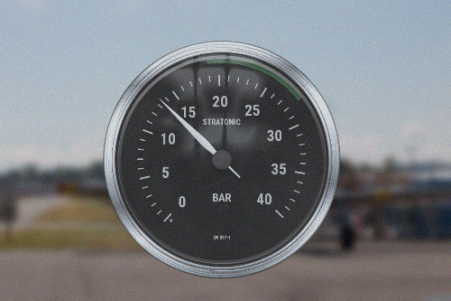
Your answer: 13.5,bar
